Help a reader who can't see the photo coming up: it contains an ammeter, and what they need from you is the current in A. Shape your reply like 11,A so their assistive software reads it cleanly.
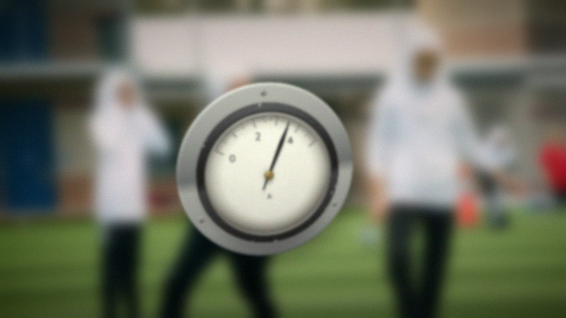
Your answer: 3.5,A
